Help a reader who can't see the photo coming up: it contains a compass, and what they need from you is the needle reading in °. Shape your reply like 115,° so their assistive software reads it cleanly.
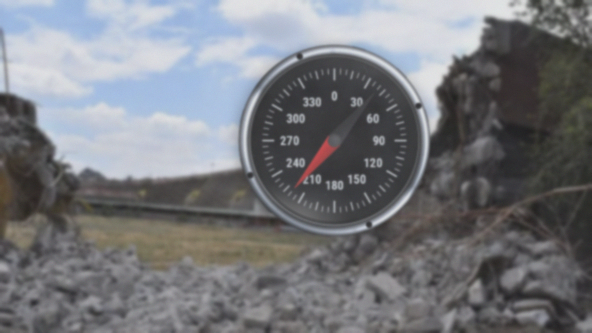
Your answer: 220,°
